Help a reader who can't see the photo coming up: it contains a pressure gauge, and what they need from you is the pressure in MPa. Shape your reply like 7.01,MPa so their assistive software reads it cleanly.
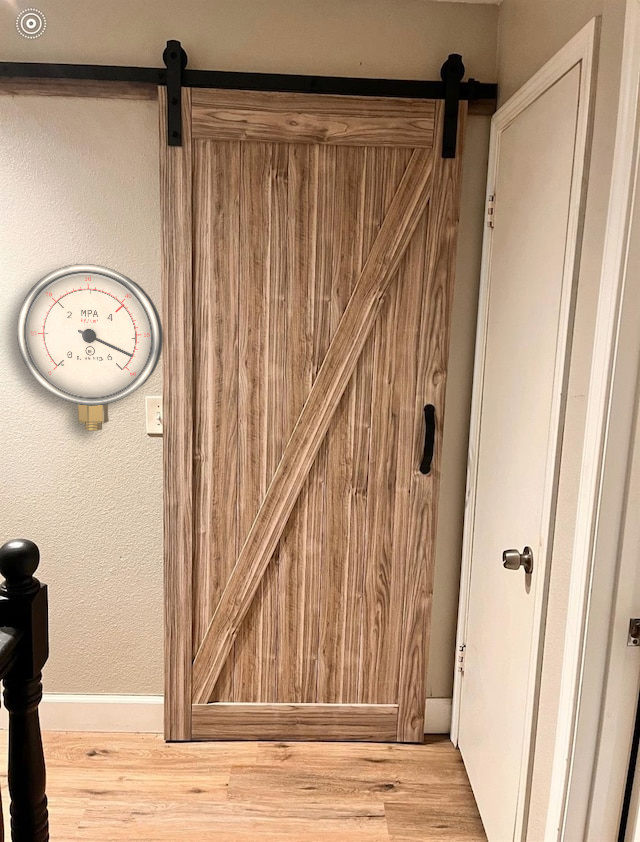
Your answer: 5.5,MPa
